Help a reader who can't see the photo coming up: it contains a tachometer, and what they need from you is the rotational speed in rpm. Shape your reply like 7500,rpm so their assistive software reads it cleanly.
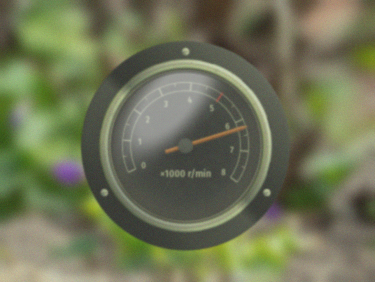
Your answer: 6250,rpm
